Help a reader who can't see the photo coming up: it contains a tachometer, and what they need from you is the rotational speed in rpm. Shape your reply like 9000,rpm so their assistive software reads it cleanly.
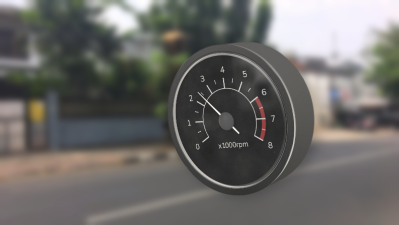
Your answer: 2500,rpm
